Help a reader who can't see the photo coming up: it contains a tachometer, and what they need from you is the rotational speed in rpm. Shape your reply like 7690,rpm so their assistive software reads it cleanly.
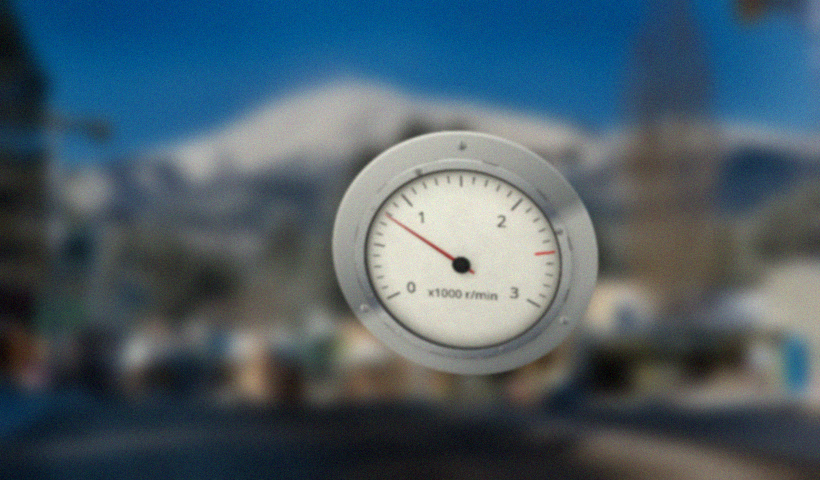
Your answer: 800,rpm
